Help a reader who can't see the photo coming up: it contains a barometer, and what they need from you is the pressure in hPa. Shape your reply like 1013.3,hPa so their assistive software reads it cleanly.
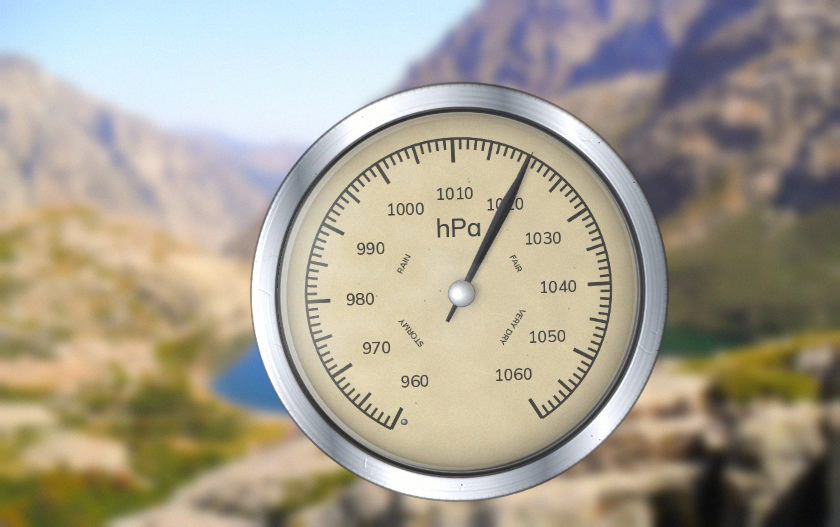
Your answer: 1020,hPa
